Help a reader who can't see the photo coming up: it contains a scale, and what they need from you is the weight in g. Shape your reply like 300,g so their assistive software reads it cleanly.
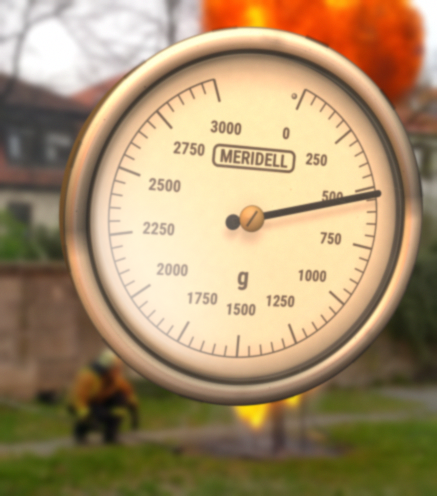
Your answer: 525,g
